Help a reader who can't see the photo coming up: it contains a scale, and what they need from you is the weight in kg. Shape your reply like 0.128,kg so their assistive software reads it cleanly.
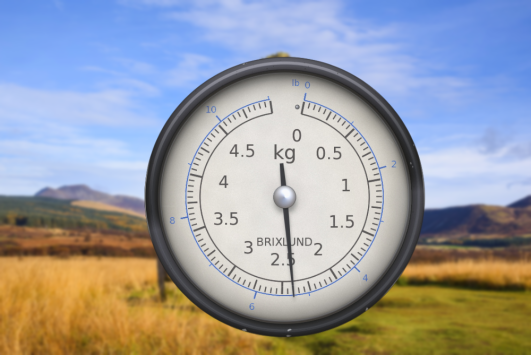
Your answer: 2.4,kg
